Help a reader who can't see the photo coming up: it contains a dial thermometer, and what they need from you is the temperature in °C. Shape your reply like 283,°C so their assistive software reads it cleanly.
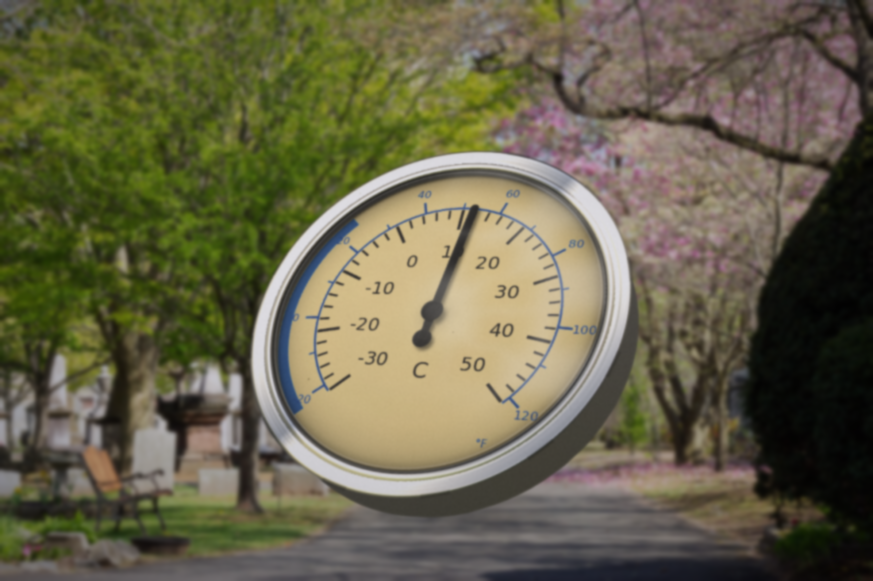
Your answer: 12,°C
